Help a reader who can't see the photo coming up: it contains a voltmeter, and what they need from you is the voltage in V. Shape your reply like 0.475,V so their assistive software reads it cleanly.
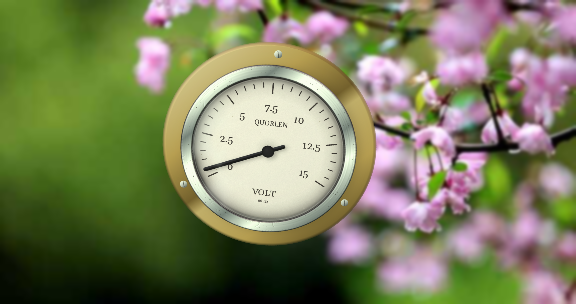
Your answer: 0.5,V
